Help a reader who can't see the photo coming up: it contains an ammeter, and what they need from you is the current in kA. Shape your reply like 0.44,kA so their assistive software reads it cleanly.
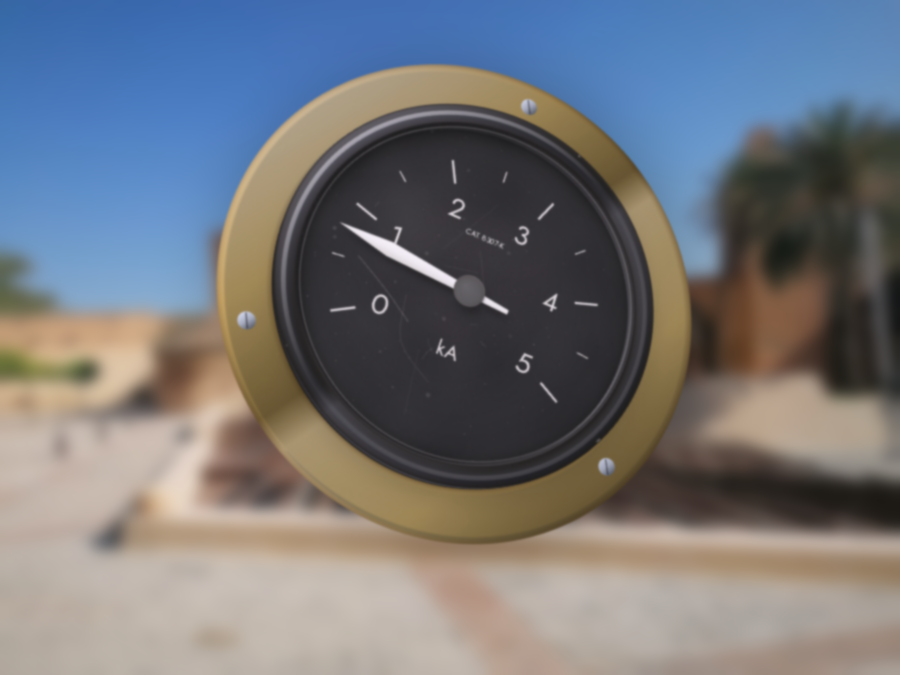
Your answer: 0.75,kA
